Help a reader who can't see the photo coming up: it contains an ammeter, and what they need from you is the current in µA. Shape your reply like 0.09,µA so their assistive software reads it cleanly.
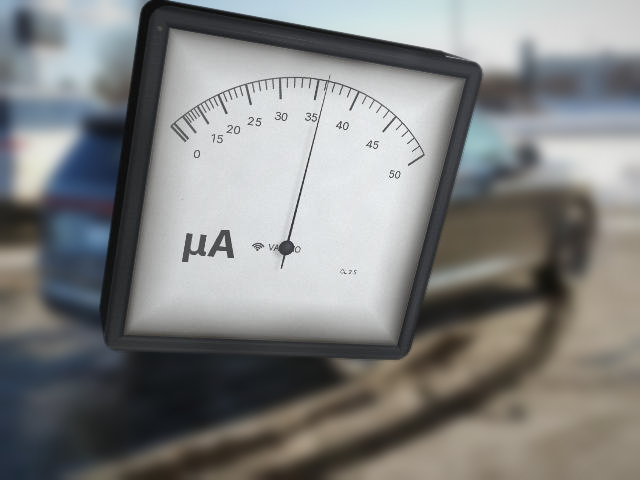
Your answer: 36,µA
